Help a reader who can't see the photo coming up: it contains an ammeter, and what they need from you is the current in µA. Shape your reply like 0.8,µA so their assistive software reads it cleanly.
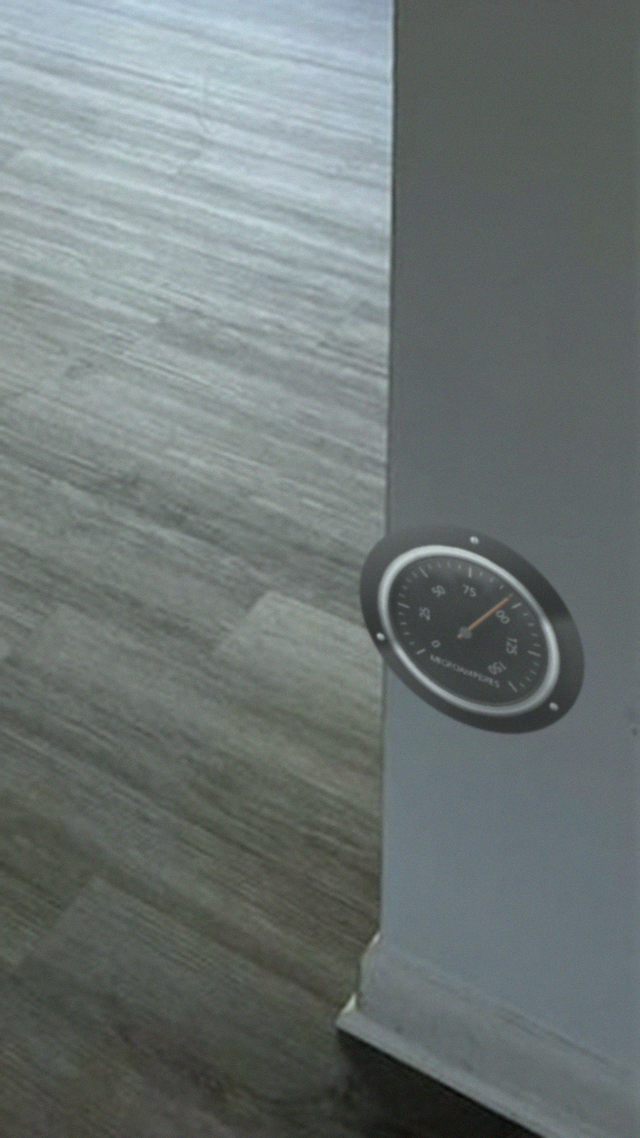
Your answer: 95,µA
